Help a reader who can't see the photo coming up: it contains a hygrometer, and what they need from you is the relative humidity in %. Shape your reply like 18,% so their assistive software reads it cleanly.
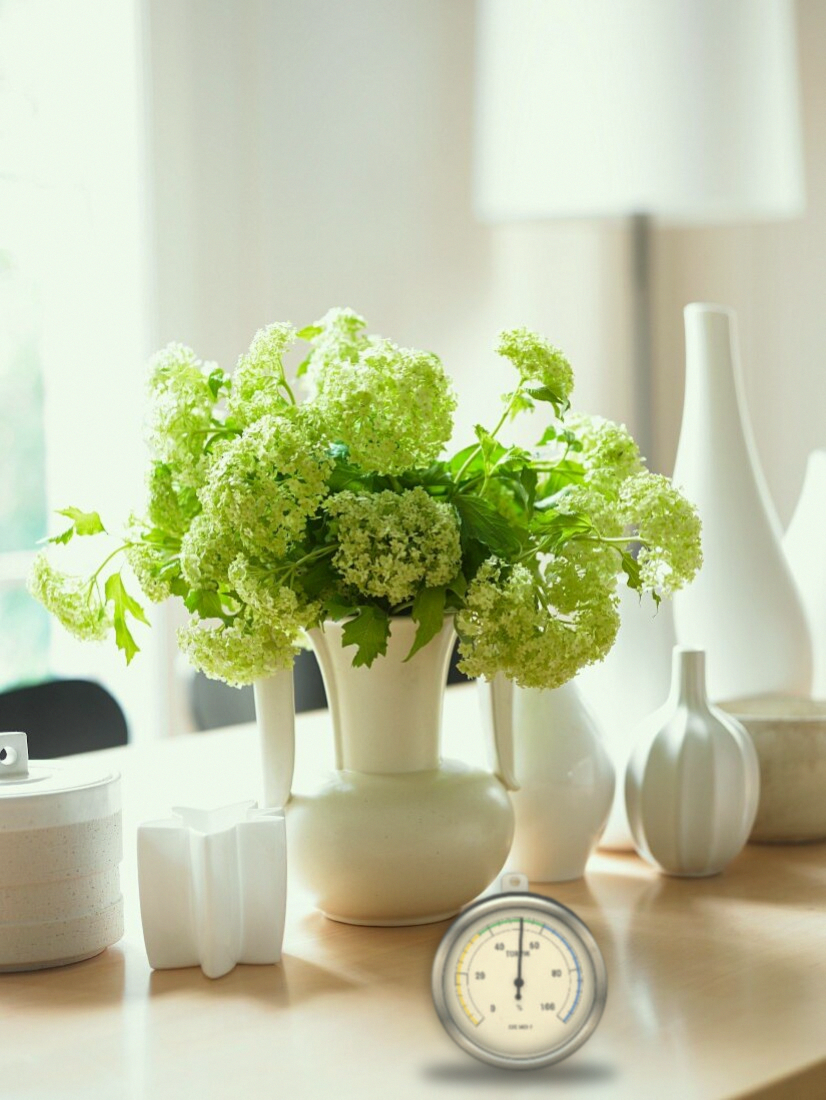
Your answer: 52,%
